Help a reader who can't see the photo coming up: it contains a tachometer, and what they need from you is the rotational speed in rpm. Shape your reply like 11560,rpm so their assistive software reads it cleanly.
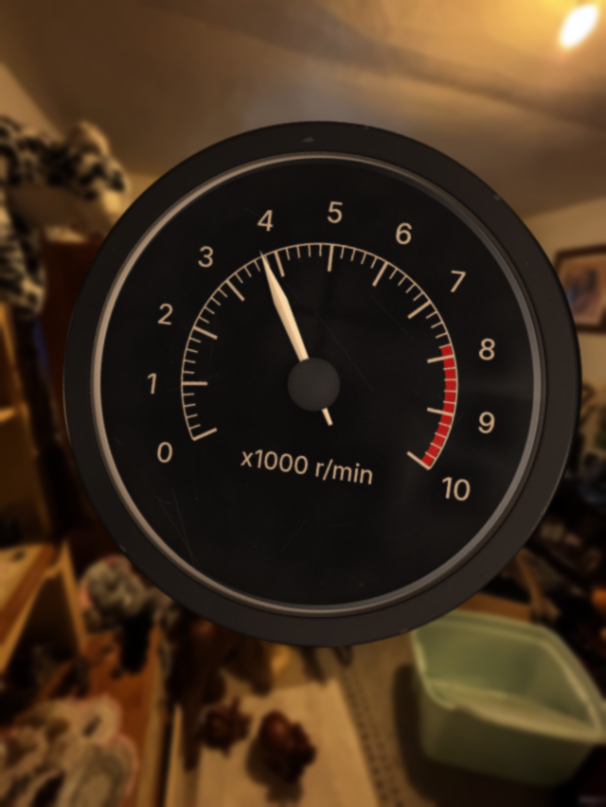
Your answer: 3800,rpm
